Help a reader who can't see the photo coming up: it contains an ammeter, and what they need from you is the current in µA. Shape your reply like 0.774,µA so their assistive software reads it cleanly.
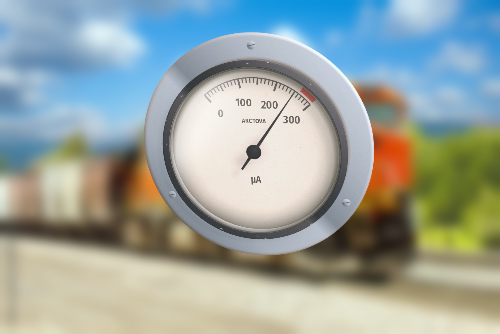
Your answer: 250,µA
